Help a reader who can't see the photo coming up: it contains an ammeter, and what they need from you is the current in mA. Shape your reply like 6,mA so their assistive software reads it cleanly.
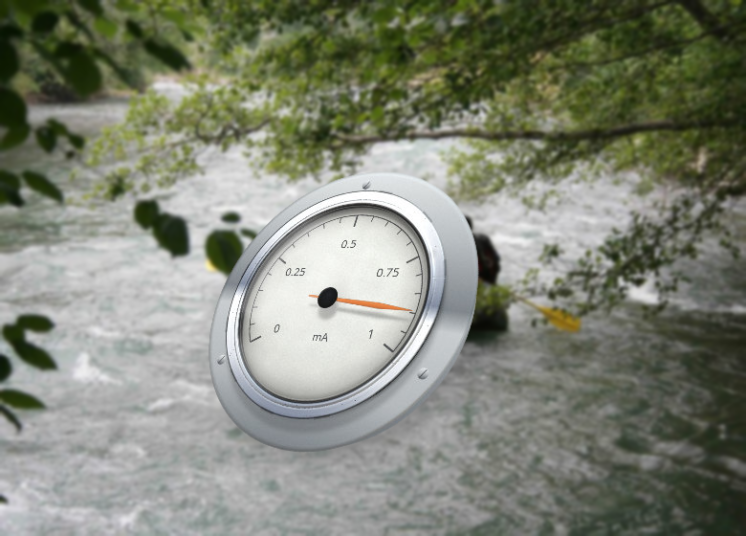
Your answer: 0.9,mA
